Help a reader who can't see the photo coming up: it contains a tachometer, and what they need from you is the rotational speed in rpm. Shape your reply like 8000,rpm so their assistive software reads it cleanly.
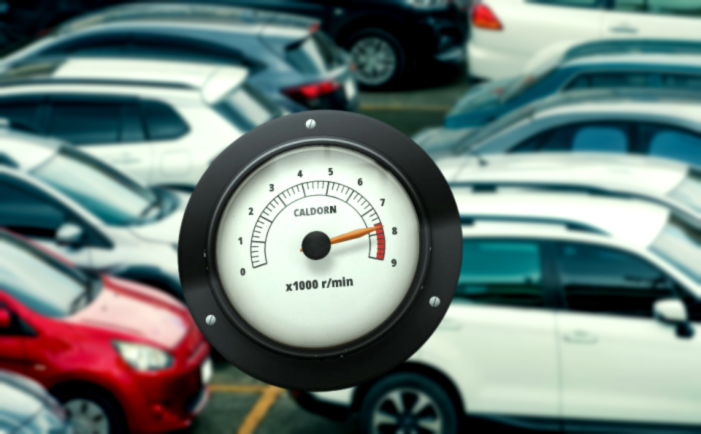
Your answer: 7800,rpm
